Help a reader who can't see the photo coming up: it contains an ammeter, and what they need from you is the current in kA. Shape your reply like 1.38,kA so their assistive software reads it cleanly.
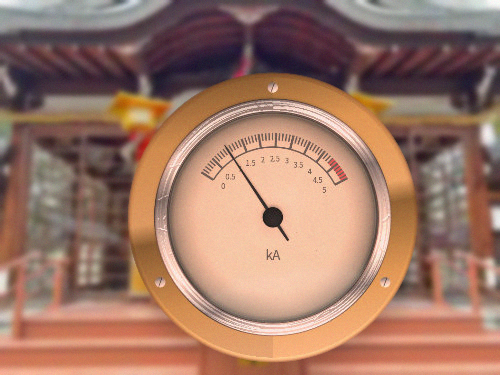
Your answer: 1,kA
